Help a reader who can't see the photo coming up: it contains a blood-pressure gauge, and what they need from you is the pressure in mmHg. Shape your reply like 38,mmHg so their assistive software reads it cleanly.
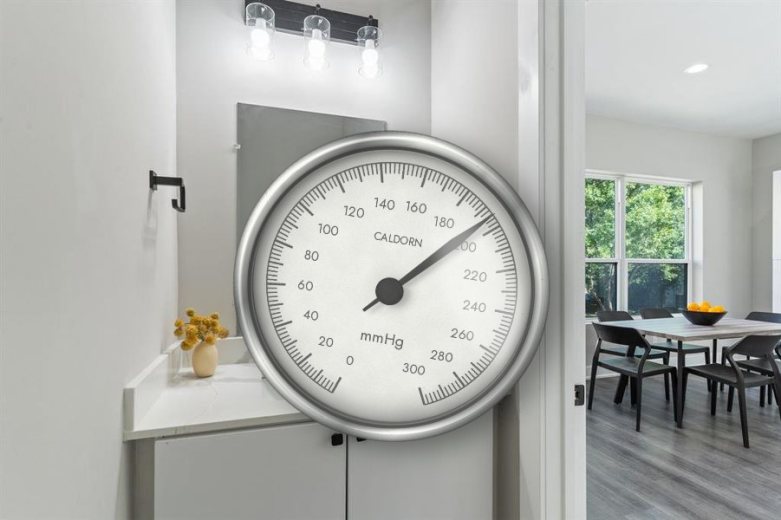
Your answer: 194,mmHg
